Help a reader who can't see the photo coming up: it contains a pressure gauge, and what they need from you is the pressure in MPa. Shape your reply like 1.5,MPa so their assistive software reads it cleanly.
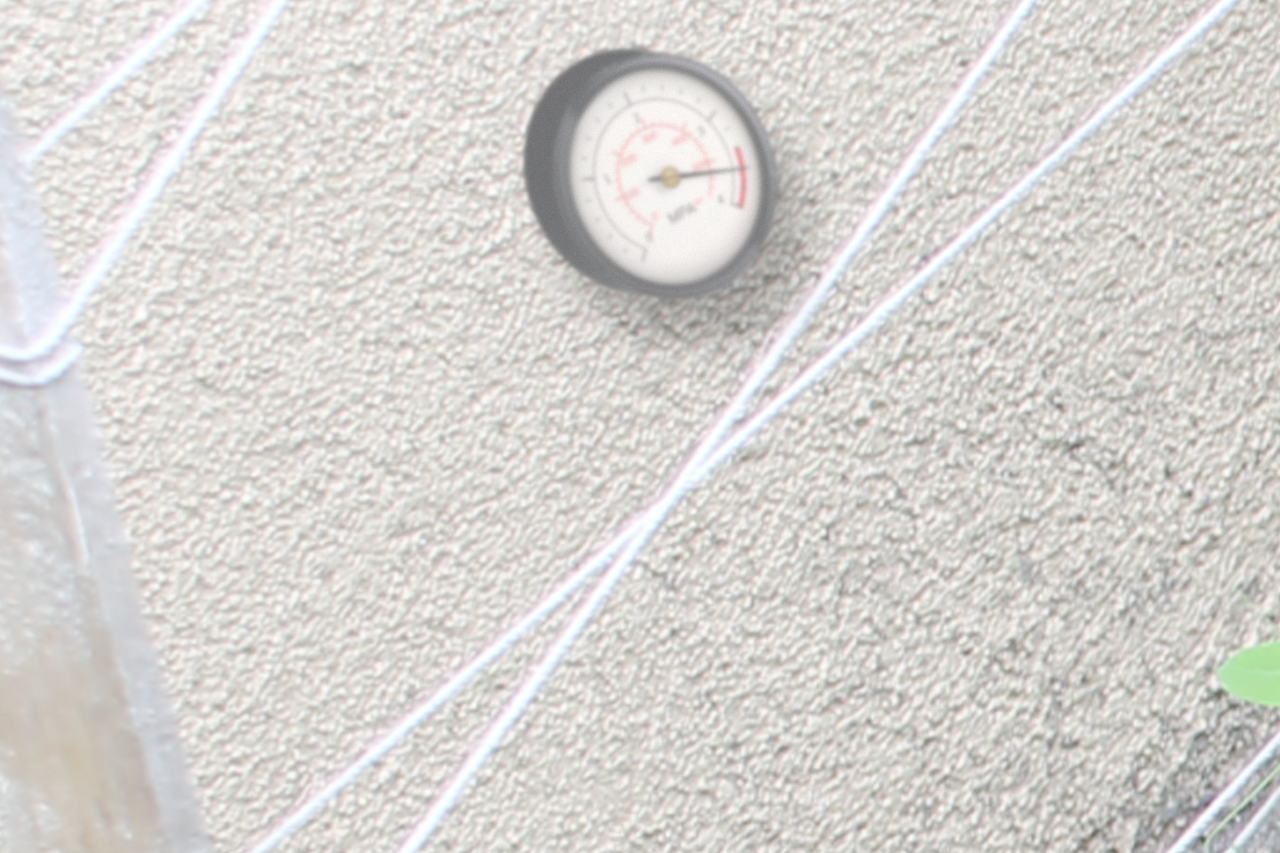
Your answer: 3.6,MPa
